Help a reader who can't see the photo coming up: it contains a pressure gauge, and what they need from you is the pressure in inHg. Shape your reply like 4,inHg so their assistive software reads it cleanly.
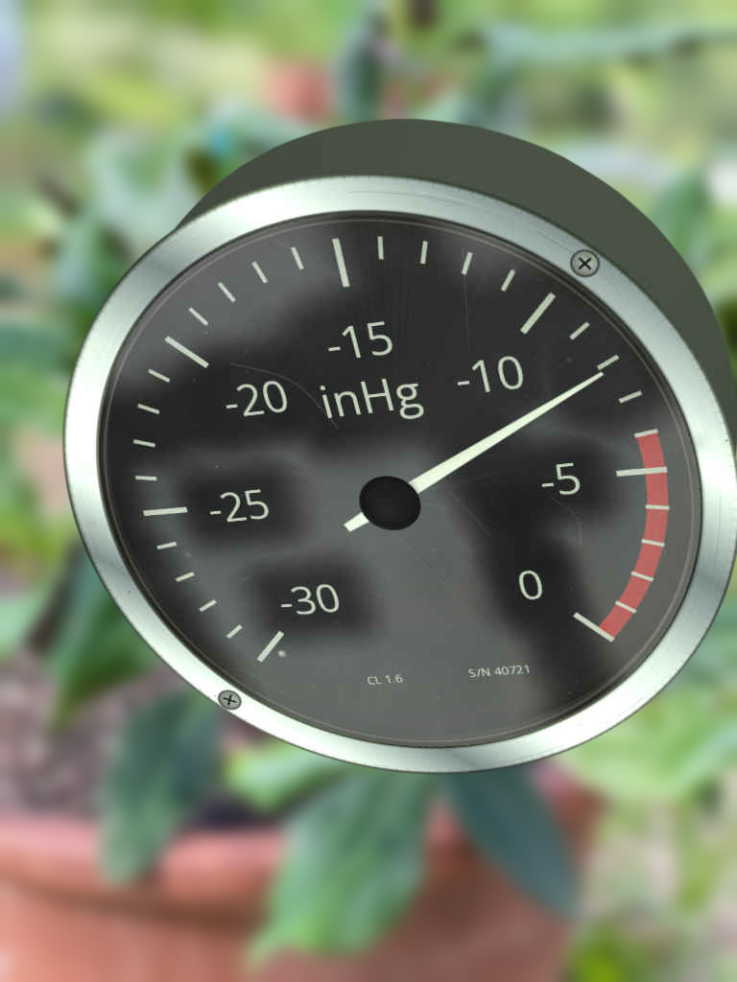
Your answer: -8,inHg
